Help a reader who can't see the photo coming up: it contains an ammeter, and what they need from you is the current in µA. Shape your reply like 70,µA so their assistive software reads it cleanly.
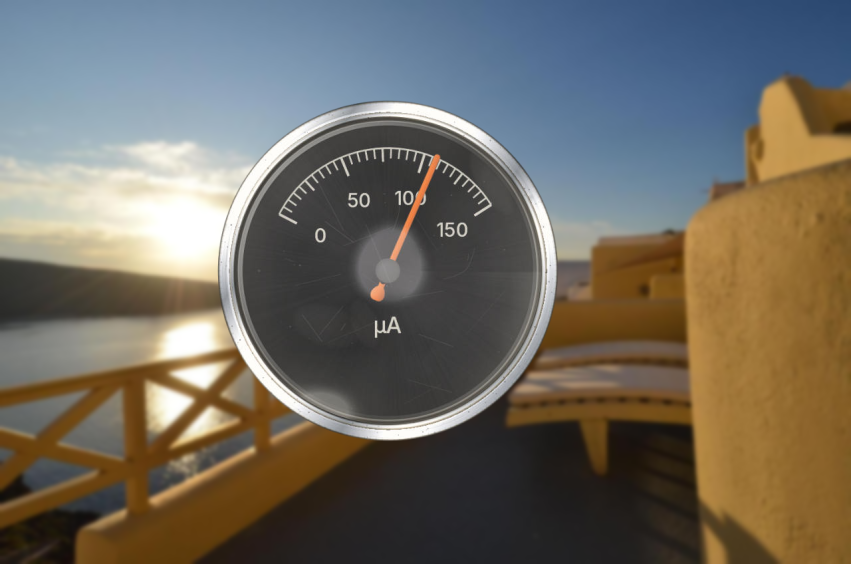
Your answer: 107.5,µA
